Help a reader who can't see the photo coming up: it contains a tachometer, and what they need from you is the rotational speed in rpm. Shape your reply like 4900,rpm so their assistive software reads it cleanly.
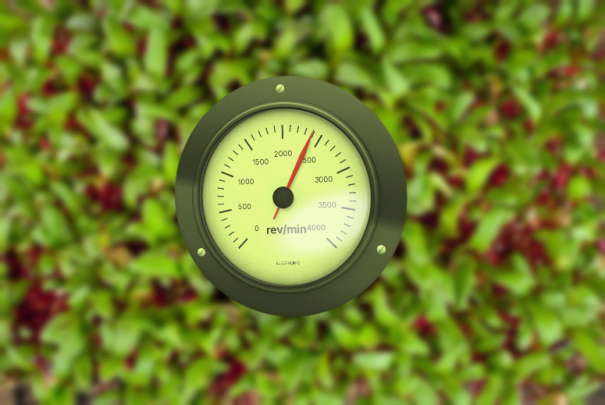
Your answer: 2400,rpm
